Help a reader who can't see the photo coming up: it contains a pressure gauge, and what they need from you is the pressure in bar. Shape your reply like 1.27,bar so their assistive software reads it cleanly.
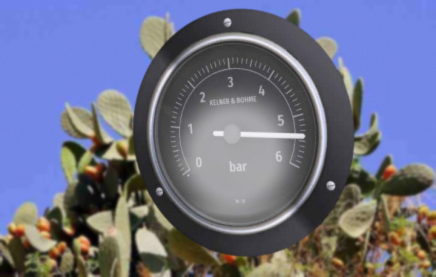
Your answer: 5.4,bar
